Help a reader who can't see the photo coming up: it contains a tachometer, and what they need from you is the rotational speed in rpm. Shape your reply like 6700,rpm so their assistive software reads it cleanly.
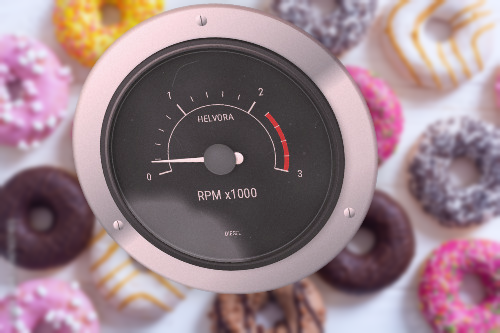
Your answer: 200,rpm
